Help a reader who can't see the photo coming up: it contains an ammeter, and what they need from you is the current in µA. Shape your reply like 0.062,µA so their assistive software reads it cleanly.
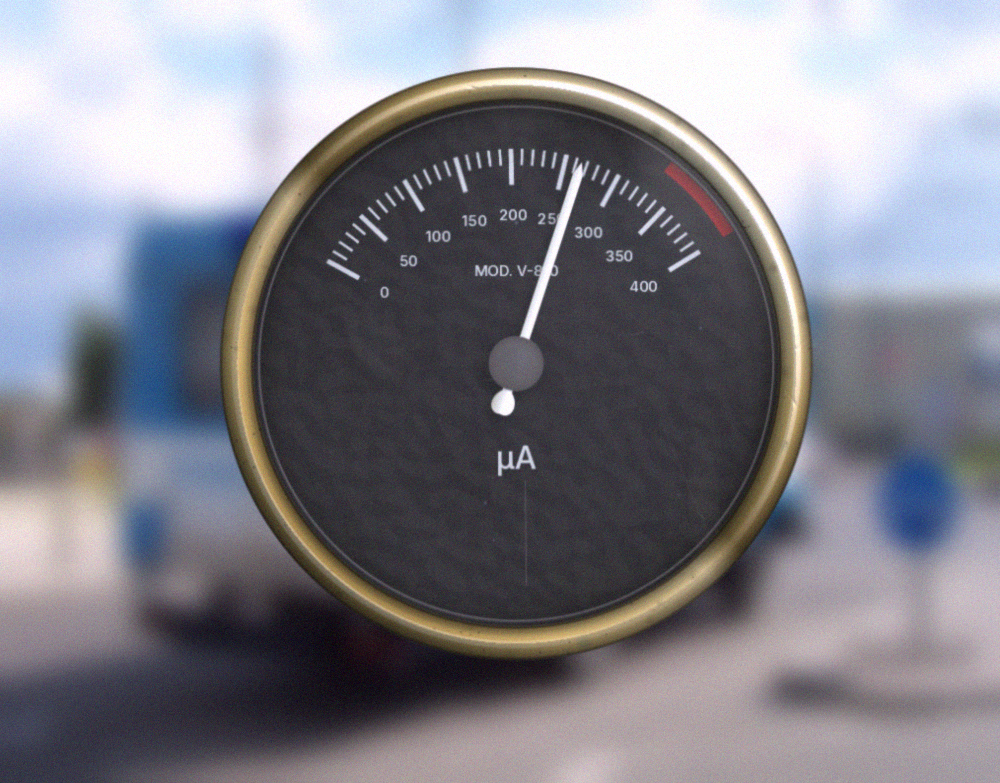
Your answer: 265,µA
